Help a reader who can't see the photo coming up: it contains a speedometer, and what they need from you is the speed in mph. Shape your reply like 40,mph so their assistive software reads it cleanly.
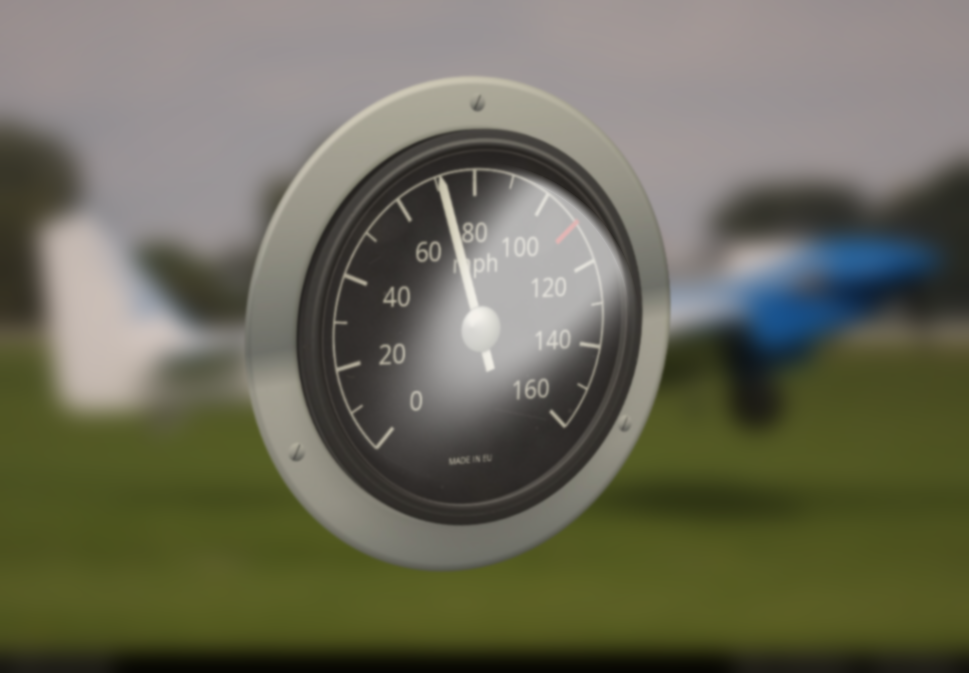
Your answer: 70,mph
